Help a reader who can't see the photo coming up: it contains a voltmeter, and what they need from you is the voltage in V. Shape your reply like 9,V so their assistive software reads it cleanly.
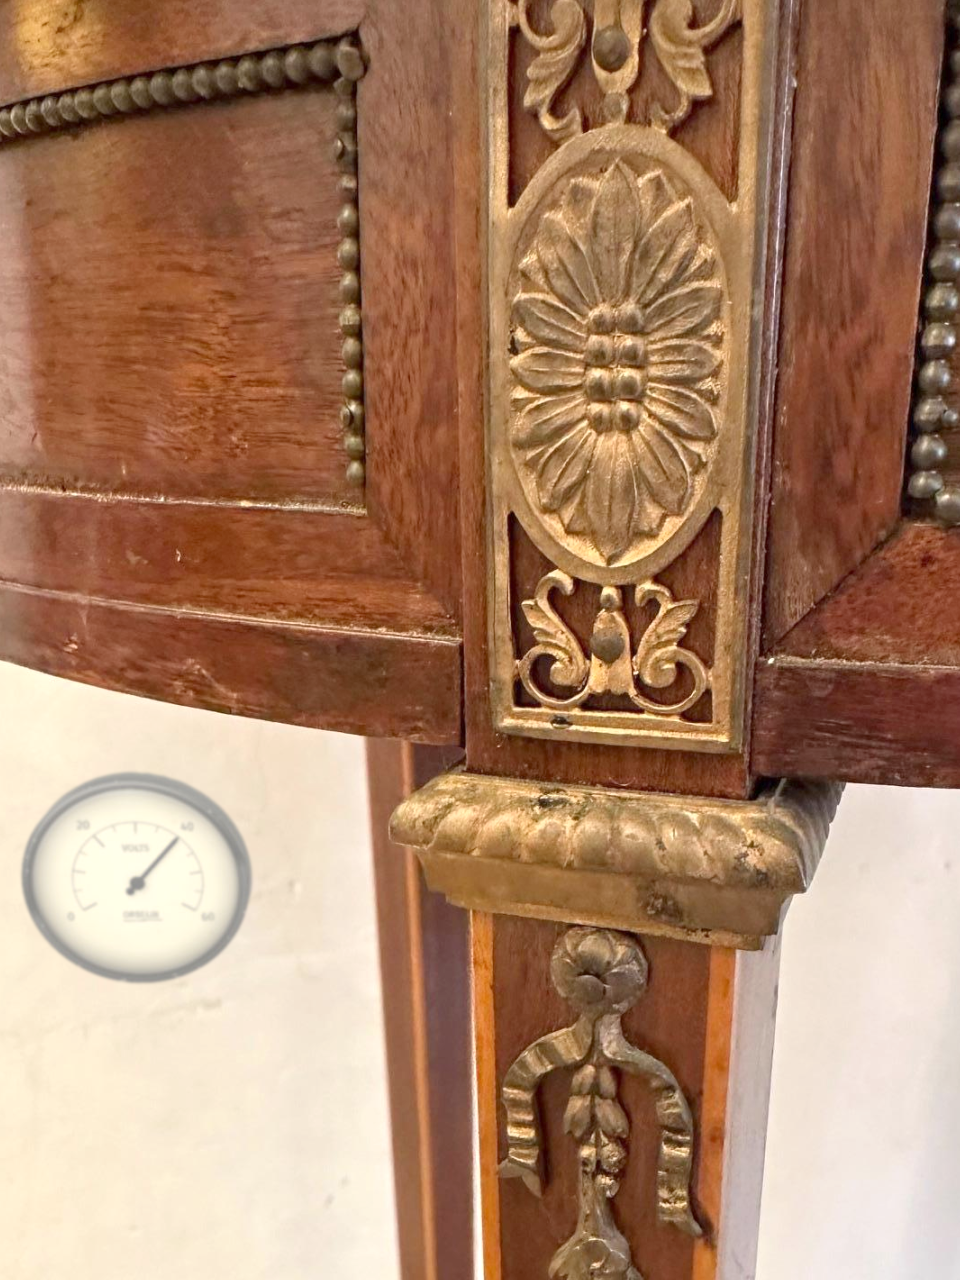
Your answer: 40,V
